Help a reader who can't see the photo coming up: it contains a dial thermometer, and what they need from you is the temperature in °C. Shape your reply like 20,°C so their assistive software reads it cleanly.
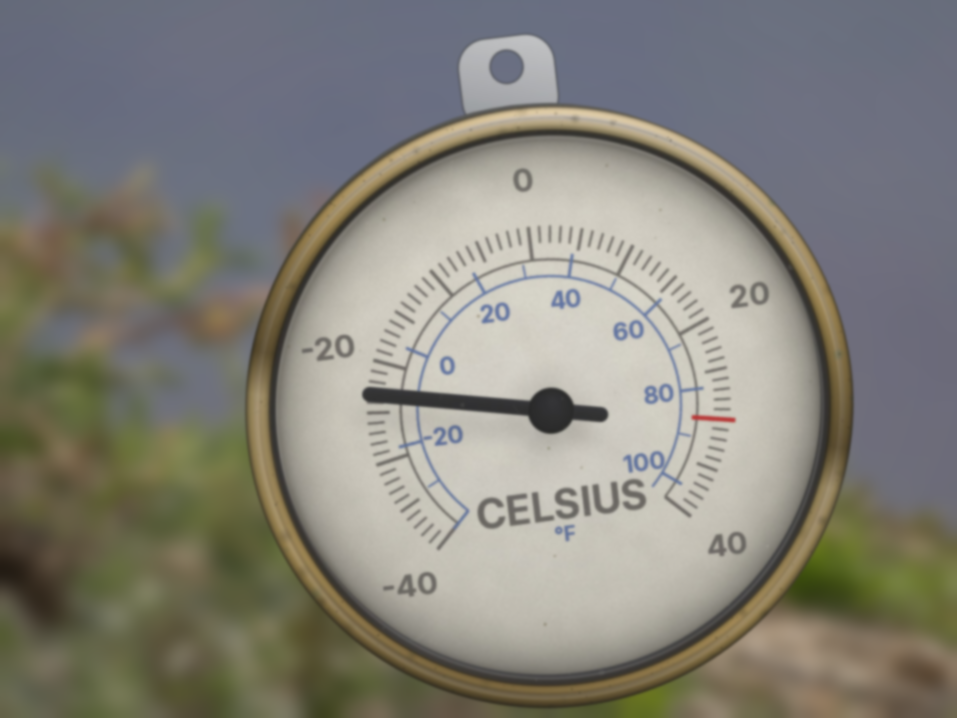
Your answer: -23,°C
